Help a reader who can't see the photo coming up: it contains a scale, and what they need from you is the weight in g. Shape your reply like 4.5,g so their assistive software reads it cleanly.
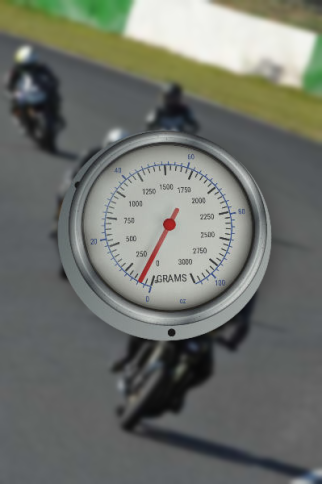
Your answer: 100,g
